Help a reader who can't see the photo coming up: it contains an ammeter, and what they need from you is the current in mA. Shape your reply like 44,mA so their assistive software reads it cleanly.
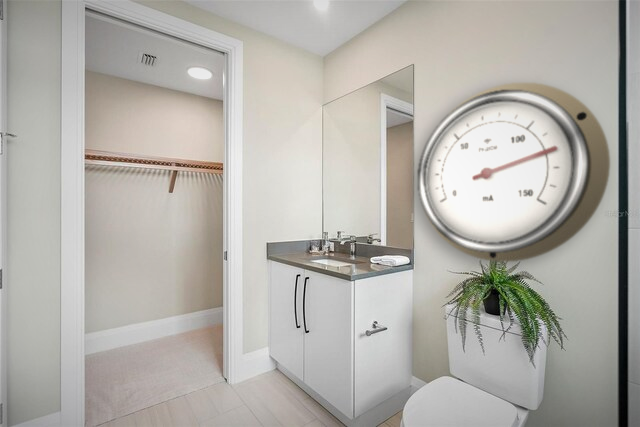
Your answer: 120,mA
